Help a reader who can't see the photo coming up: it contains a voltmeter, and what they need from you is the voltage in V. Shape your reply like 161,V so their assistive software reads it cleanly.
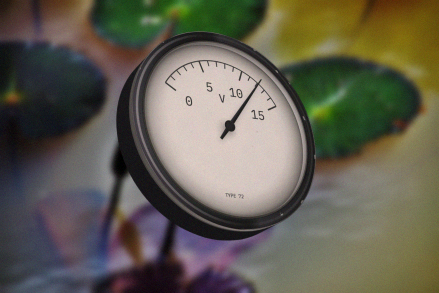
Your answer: 12,V
